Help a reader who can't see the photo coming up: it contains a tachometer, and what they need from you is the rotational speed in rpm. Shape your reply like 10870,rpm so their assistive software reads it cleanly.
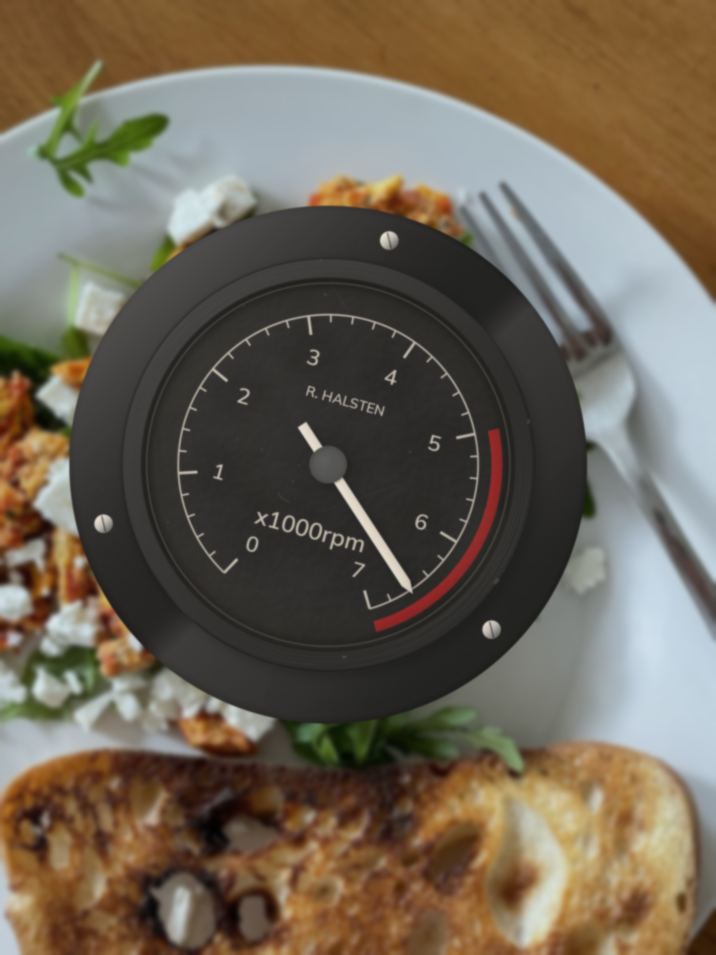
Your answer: 6600,rpm
